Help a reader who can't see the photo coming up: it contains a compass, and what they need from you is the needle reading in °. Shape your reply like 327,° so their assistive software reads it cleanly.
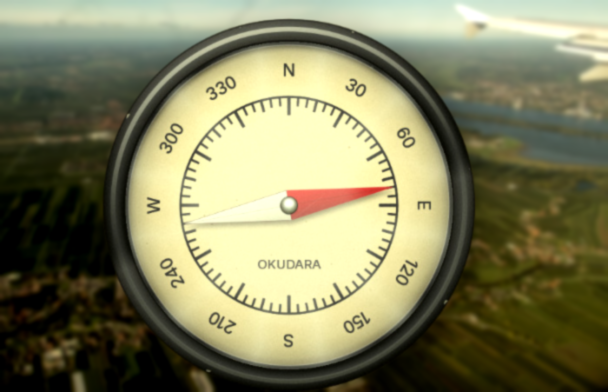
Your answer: 80,°
